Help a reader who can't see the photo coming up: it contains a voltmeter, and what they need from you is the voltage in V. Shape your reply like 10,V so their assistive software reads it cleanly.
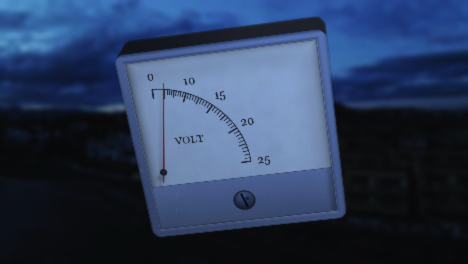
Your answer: 5,V
